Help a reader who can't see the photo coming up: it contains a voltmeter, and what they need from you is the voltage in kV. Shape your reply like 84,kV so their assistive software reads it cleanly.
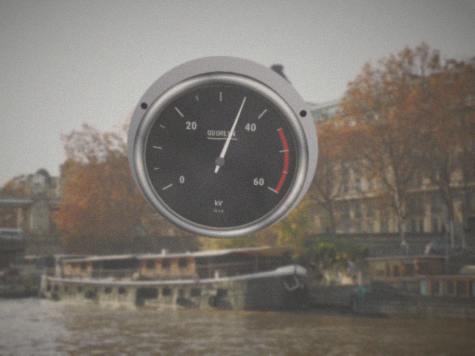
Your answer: 35,kV
